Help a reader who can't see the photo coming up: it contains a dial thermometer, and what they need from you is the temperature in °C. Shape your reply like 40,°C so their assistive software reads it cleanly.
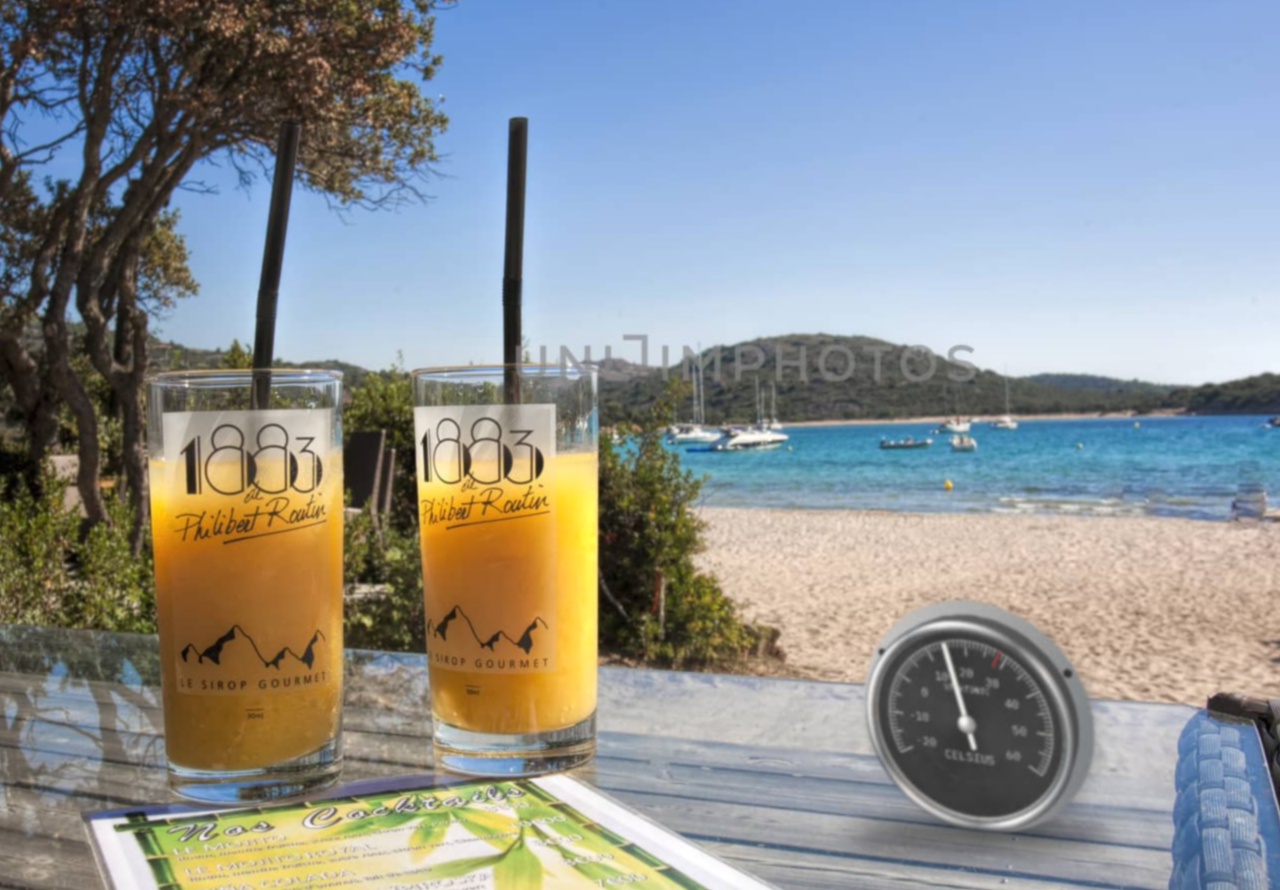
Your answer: 15,°C
